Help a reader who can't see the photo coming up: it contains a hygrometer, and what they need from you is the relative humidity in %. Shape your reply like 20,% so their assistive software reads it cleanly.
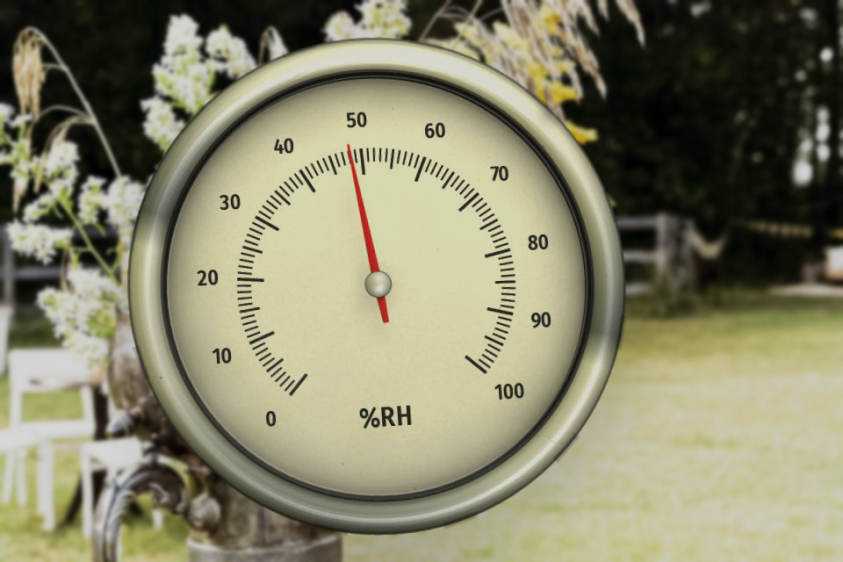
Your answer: 48,%
